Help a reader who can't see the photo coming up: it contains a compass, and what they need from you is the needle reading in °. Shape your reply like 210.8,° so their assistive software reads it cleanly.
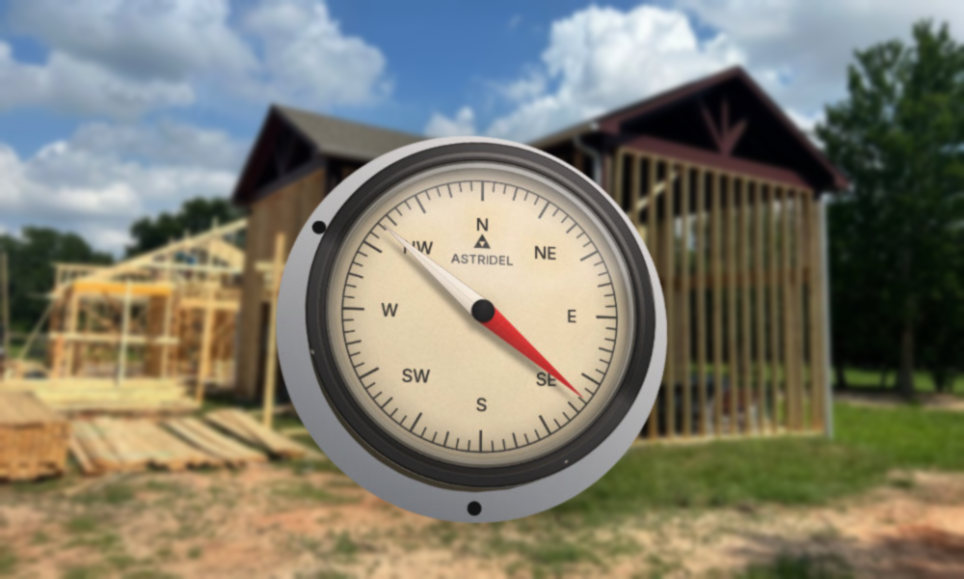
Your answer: 130,°
